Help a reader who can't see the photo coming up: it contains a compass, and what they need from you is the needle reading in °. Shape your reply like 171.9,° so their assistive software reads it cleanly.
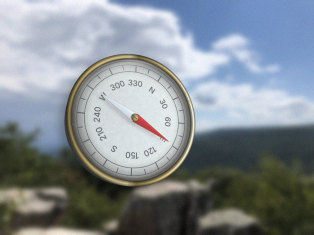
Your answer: 90,°
